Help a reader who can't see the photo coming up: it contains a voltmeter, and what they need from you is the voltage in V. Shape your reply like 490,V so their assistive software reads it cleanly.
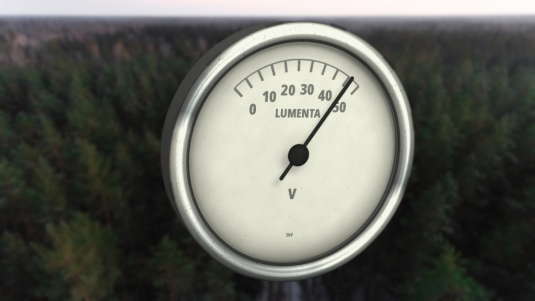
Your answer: 45,V
